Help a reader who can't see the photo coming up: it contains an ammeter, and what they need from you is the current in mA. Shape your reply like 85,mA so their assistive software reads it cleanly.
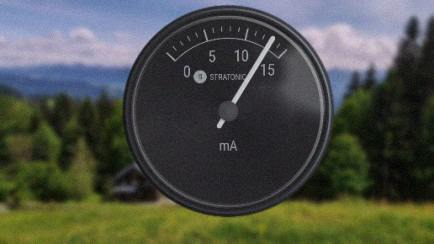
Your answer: 13,mA
